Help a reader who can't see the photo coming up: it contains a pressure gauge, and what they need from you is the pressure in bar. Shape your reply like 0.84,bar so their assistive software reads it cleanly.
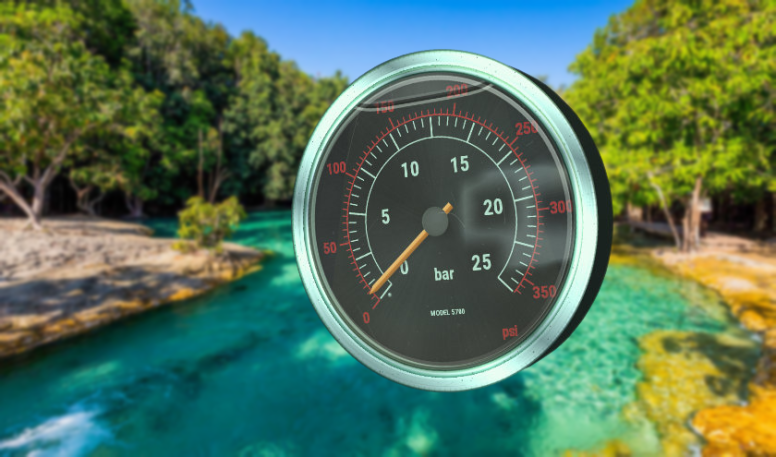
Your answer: 0.5,bar
